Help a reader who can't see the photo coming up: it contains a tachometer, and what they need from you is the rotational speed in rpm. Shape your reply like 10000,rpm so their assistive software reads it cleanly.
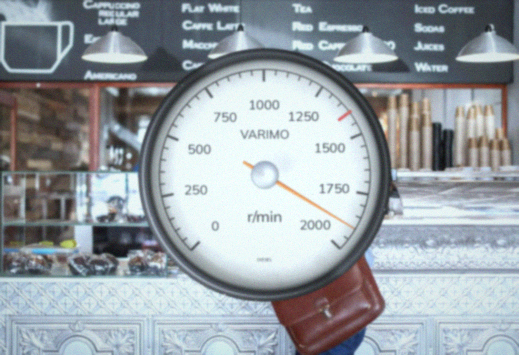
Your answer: 1900,rpm
